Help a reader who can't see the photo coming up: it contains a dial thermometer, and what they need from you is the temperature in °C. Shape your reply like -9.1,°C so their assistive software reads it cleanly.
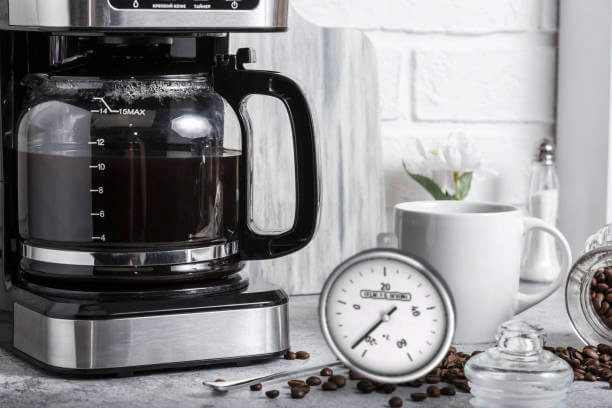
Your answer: -16,°C
